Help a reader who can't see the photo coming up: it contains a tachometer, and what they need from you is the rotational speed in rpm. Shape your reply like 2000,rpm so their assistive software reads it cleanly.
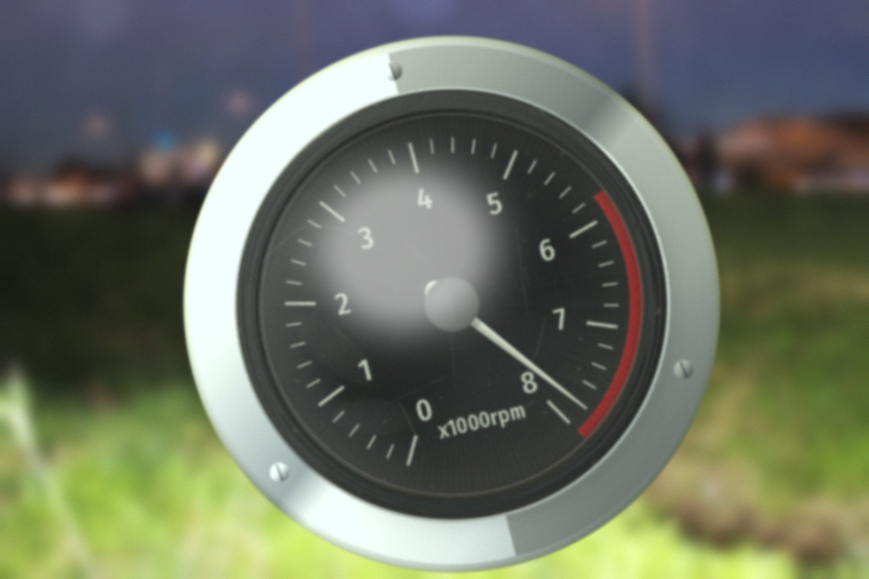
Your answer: 7800,rpm
